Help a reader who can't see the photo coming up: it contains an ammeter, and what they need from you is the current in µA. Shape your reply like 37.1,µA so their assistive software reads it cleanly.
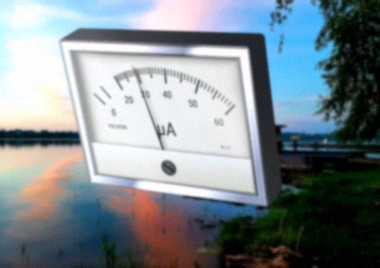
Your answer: 30,µA
